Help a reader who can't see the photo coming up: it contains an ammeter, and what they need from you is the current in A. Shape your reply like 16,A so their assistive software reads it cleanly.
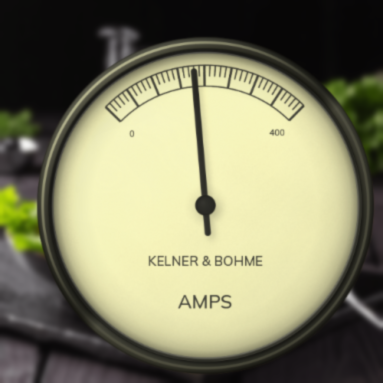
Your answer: 180,A
